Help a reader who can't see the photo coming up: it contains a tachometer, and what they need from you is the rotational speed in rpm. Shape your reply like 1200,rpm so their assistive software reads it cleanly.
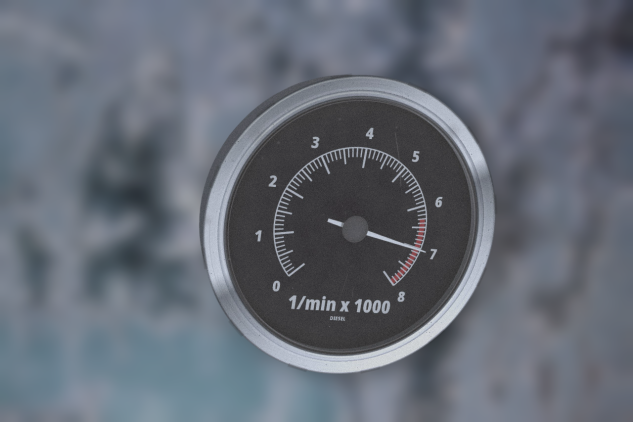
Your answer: 7000,rpm
